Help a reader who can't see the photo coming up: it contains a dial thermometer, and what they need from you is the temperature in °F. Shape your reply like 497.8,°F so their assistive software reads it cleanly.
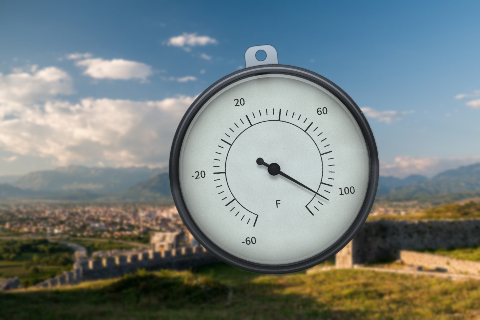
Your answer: 108,°F
